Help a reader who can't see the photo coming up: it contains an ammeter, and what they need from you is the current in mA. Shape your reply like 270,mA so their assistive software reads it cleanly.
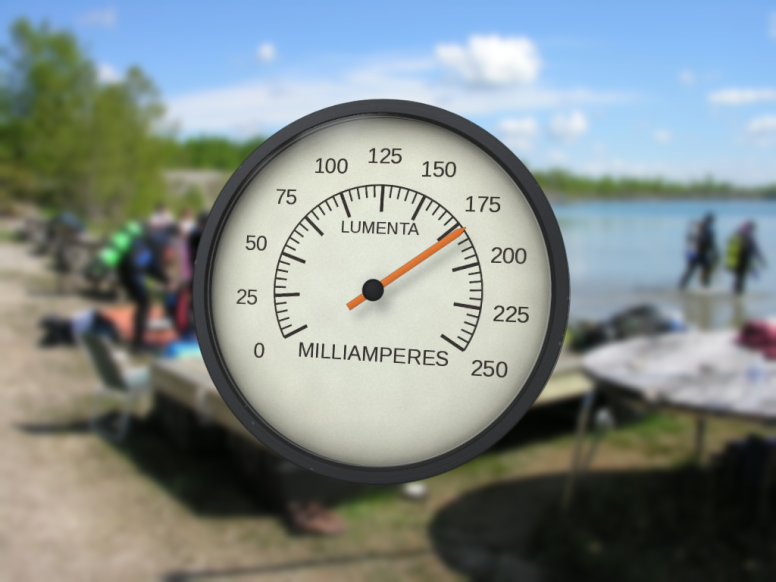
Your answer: 180,mA
